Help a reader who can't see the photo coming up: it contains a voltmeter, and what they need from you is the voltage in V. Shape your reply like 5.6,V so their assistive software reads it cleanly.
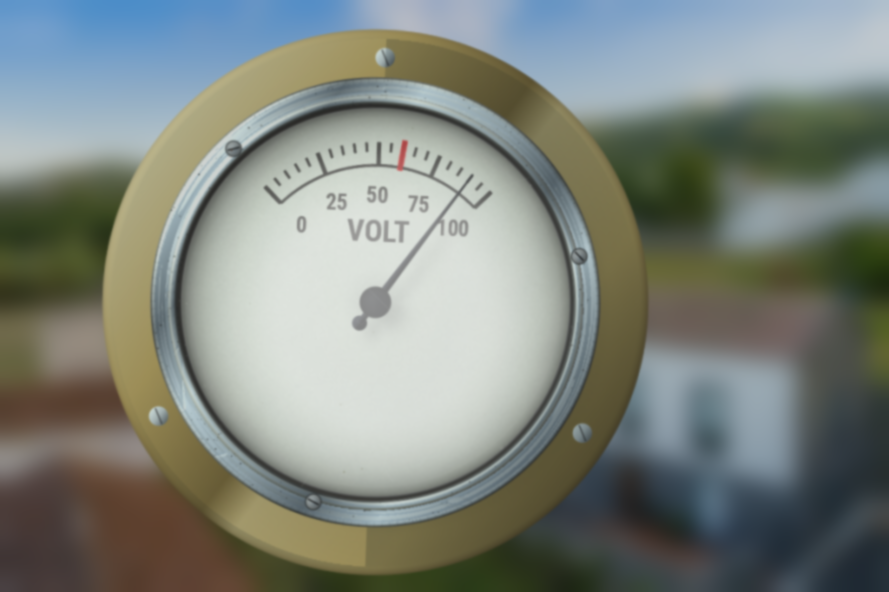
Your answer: 90,V
